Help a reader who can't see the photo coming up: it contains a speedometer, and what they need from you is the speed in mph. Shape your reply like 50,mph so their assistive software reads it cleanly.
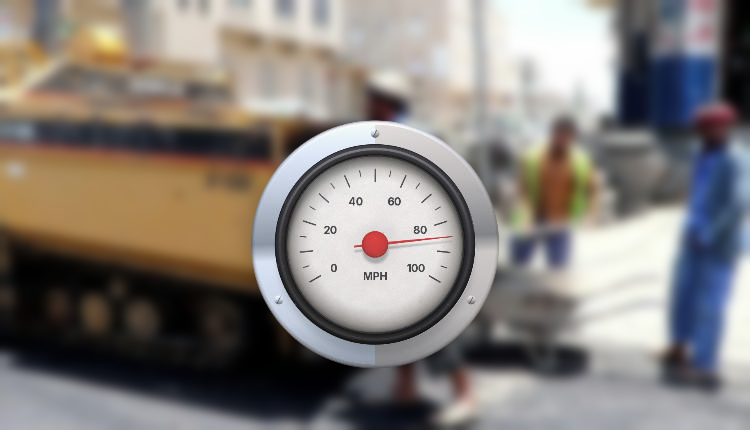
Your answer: 85,mph
